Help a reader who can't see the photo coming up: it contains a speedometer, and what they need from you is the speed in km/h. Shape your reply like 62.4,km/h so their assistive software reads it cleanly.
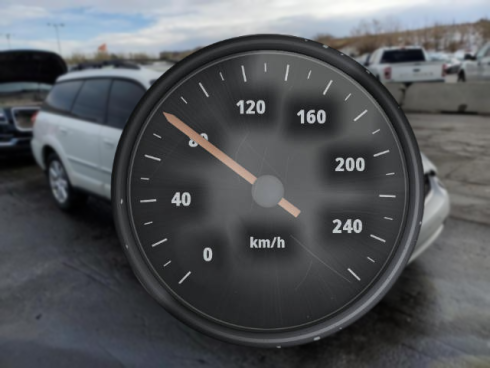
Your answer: 80,km/h
